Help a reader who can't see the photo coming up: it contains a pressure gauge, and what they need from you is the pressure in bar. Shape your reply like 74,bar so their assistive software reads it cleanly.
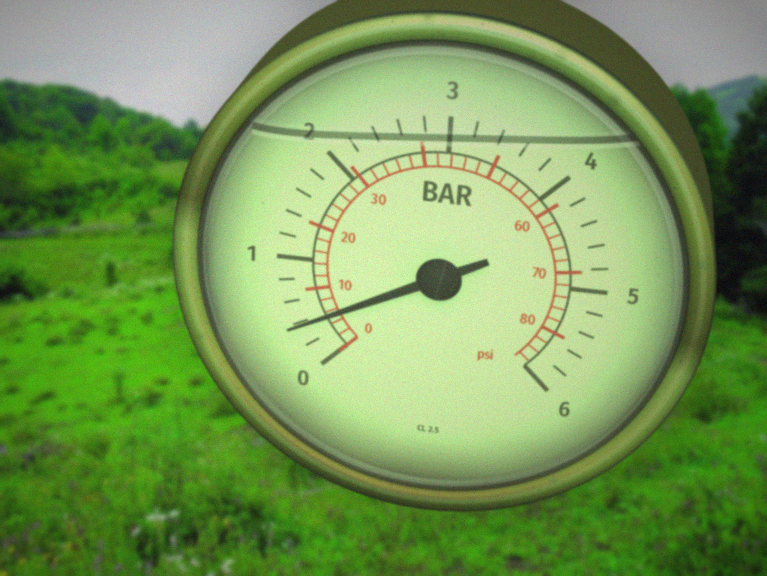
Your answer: 0.4,bar
